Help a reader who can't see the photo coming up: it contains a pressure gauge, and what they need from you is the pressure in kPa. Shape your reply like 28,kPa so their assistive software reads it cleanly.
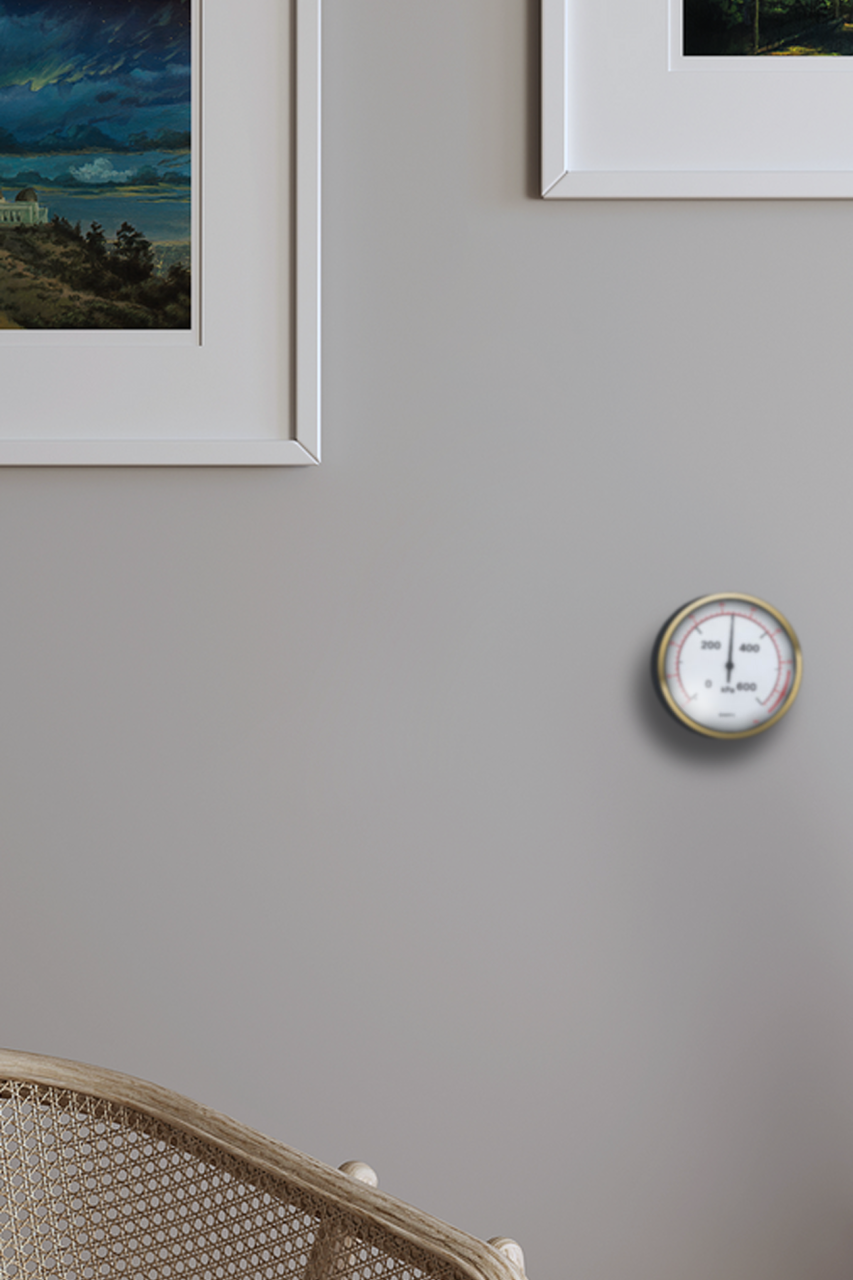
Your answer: 300,kPa
